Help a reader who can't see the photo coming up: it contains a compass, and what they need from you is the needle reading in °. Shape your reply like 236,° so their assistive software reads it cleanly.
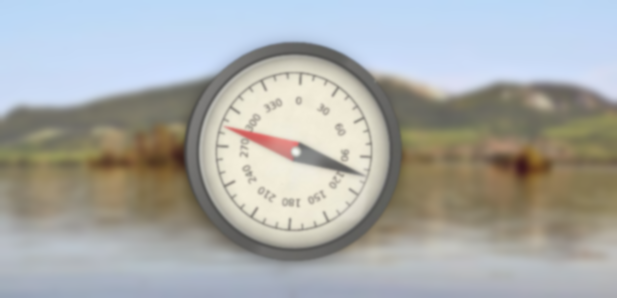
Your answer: 285,°
